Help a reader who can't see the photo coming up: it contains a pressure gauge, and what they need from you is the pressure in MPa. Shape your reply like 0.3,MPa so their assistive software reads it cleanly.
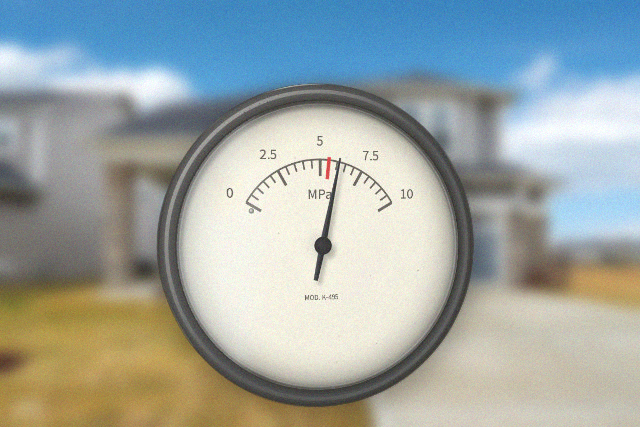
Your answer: 6,MPa
